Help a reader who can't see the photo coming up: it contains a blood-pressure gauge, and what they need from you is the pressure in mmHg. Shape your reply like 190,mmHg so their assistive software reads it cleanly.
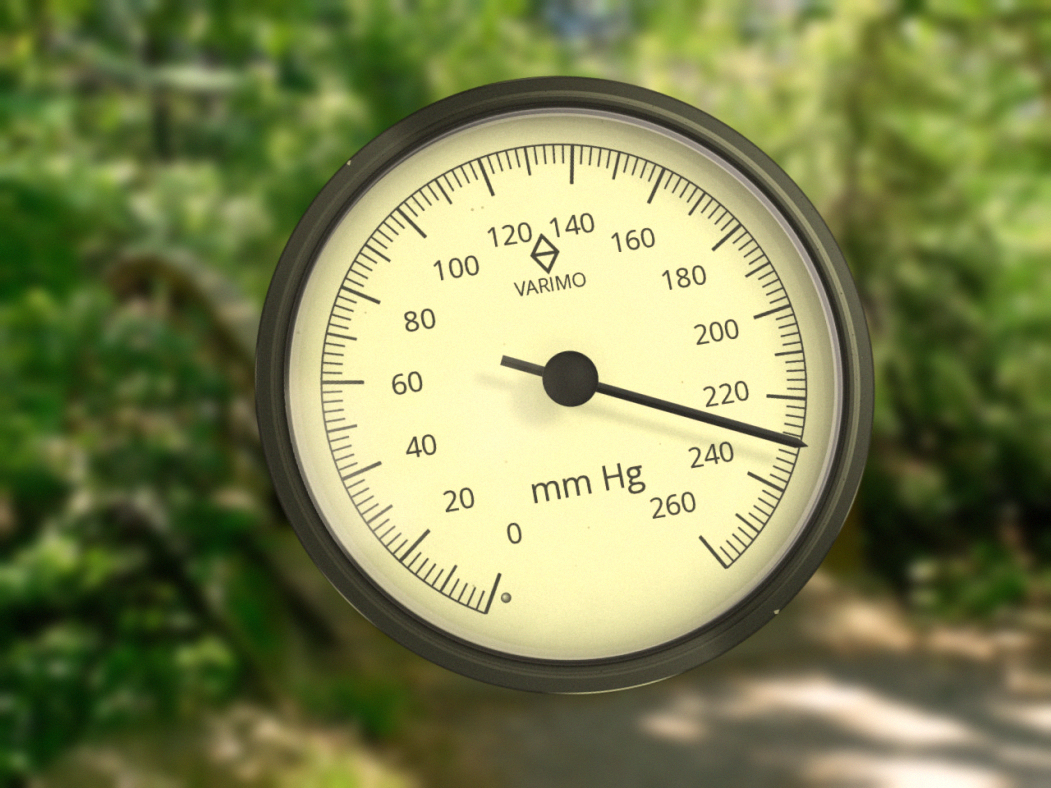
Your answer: 230,mmHg
